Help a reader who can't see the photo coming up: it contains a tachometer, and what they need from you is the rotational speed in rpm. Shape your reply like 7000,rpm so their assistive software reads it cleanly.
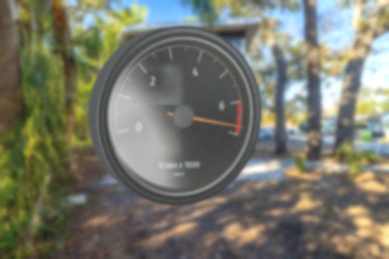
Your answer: 6750,rpm
